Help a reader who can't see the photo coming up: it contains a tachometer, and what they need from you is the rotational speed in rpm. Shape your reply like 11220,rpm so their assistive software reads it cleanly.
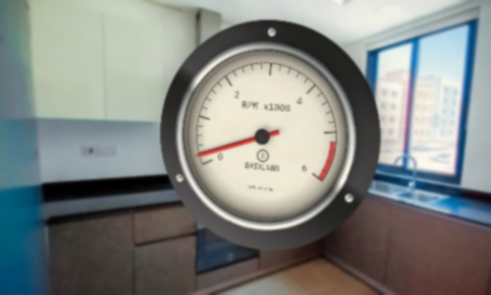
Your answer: 200,rpm
